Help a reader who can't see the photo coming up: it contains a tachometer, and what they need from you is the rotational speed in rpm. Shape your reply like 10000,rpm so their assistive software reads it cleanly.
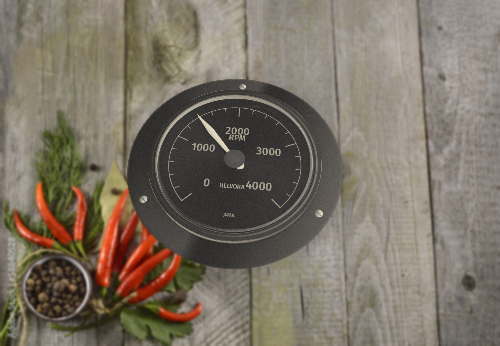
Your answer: 1400,rpm
